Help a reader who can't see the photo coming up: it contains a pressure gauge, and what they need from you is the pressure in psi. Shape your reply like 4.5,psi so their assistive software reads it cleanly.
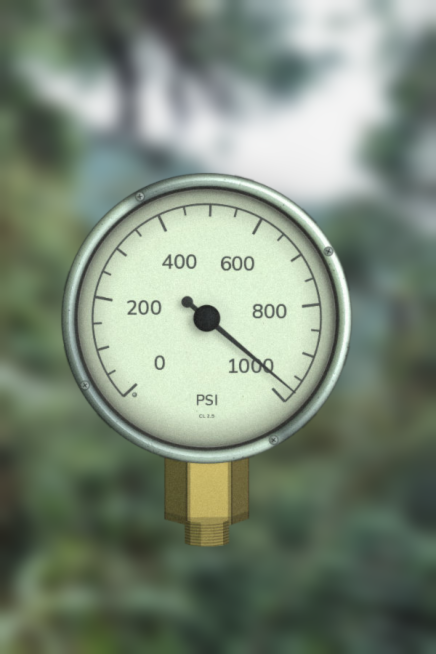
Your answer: 975,psi
